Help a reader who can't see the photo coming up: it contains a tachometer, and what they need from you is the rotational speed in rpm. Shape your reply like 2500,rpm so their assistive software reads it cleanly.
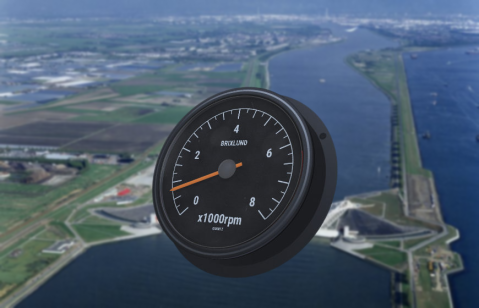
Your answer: 750,rpm
